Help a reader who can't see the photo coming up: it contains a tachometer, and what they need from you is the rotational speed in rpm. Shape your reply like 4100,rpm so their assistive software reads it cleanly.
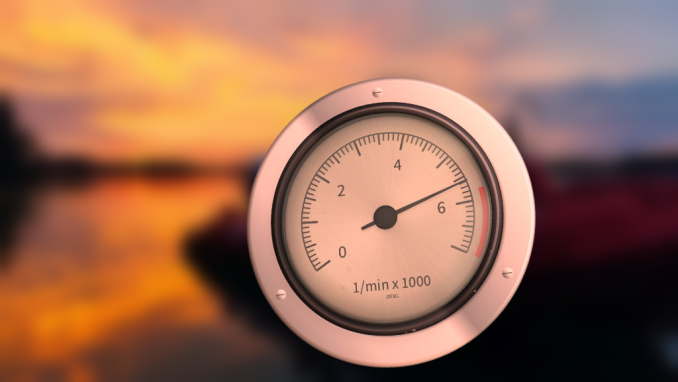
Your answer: 5600,rpm
